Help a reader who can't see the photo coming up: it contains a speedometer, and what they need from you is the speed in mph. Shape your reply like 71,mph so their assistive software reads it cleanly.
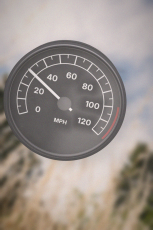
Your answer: 30,mph
